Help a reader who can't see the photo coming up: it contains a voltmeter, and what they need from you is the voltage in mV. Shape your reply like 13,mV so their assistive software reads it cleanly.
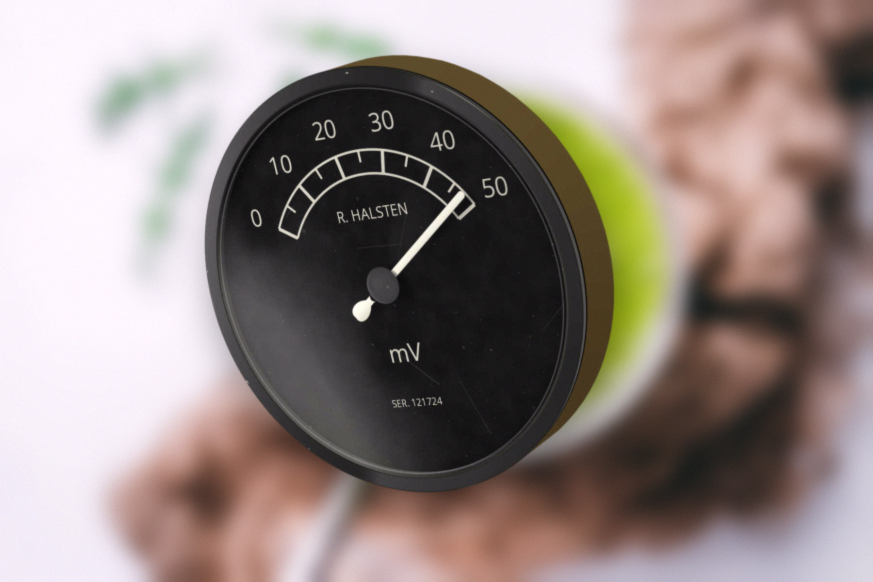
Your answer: 47.5,mV
